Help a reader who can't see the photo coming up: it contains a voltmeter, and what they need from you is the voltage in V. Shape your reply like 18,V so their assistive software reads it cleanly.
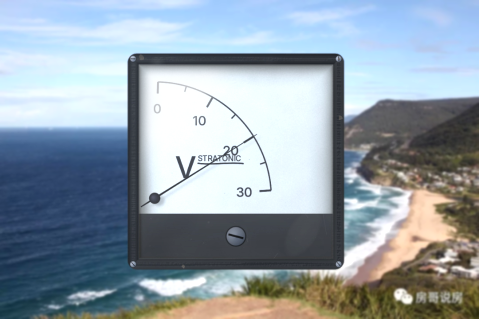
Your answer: 20,V
